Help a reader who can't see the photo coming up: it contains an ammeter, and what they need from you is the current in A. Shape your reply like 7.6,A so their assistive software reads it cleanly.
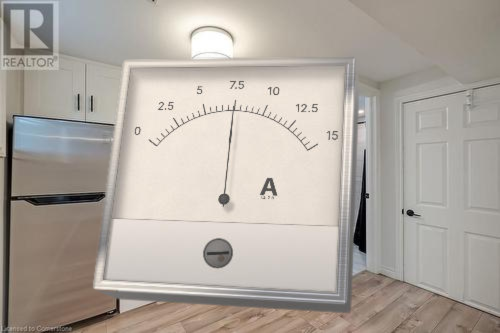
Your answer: 7.5,A
